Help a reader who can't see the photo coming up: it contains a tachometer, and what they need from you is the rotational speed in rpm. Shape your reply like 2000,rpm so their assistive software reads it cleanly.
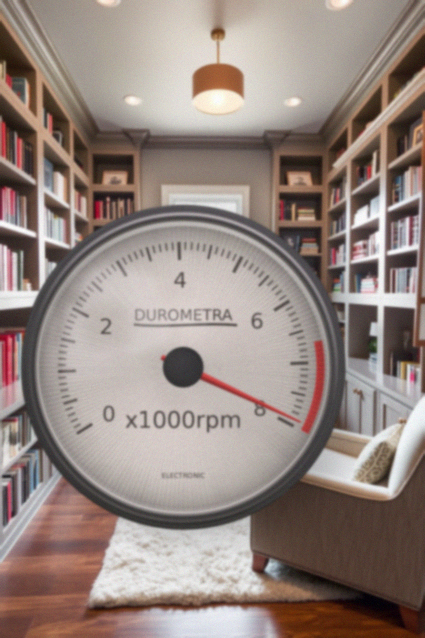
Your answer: 7900,rpm
